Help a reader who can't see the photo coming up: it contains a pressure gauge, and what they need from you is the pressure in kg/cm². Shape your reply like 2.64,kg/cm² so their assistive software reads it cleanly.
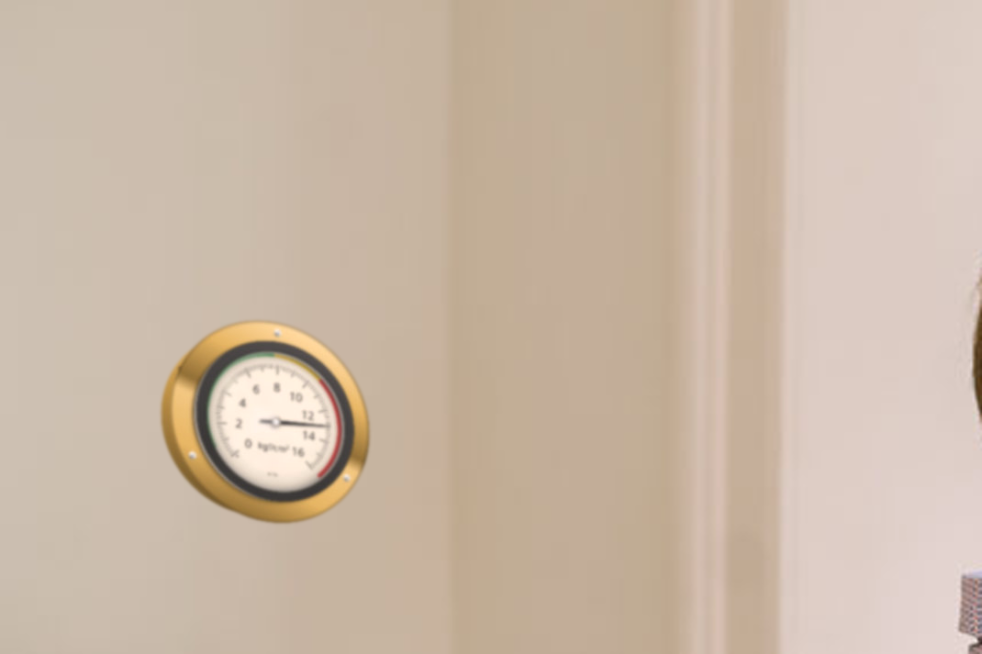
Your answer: 13,kg/cm²
